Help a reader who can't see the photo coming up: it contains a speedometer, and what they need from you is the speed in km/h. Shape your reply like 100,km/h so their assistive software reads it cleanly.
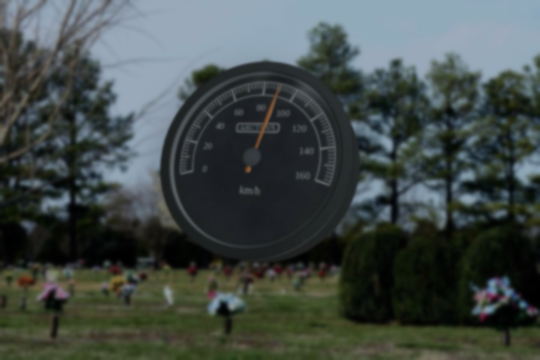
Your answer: 90,km/h
